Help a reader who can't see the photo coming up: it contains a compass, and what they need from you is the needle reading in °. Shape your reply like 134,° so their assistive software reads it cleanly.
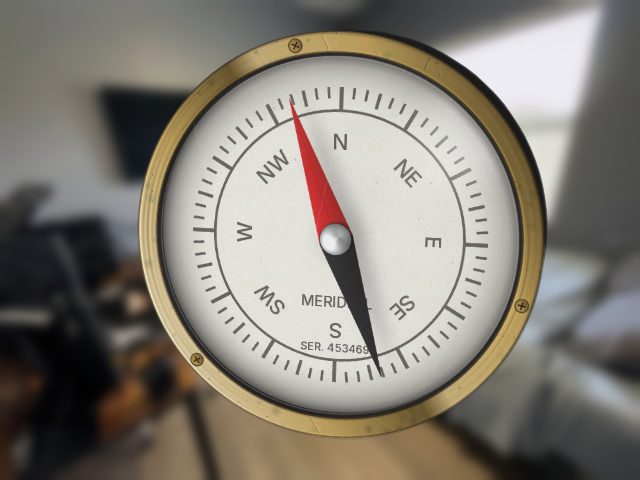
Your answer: 340,°
